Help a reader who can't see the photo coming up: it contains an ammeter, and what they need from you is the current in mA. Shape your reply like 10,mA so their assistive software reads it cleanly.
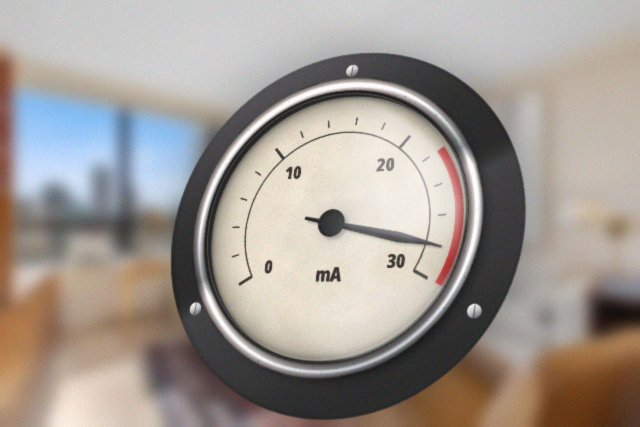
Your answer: 28,mA
